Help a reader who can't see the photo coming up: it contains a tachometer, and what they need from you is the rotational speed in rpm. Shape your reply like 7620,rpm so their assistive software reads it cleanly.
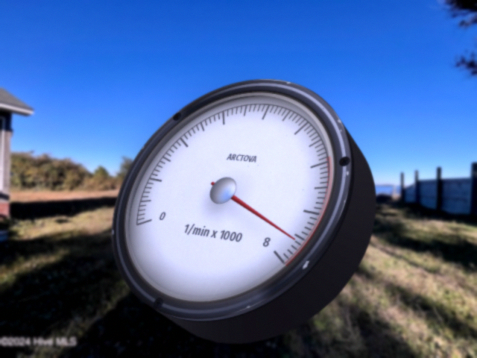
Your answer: 7600,rpm
